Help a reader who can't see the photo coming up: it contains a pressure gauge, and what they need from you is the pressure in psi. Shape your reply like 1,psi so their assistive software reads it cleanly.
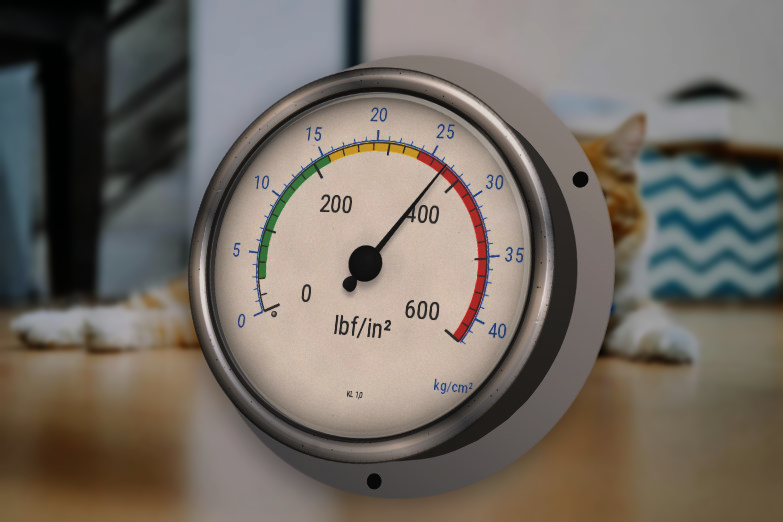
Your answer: 380,psi
